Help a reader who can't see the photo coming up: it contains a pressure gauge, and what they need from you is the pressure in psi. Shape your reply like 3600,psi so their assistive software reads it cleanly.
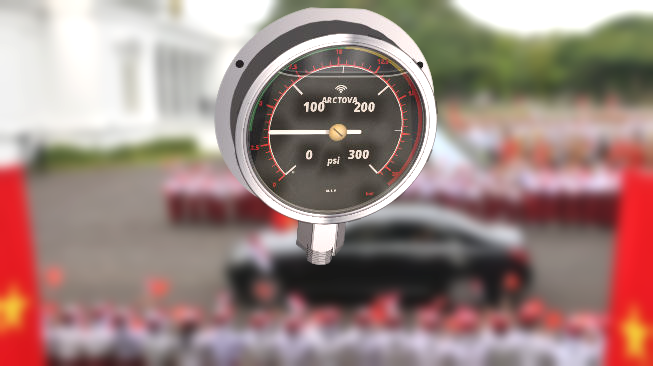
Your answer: 50,psi
